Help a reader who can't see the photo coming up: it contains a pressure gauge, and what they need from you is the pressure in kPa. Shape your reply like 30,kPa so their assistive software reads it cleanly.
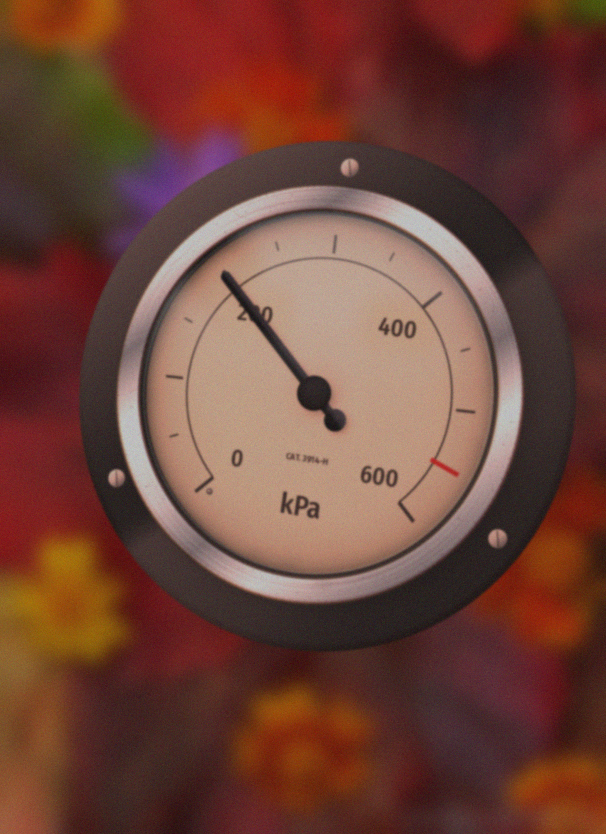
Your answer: 200,kPa
